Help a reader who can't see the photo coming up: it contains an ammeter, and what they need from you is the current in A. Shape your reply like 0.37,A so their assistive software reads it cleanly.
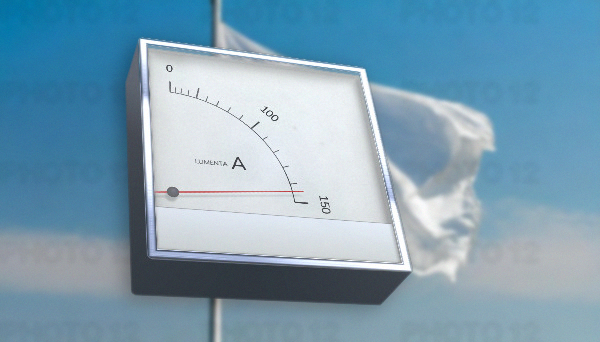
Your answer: 145,A
